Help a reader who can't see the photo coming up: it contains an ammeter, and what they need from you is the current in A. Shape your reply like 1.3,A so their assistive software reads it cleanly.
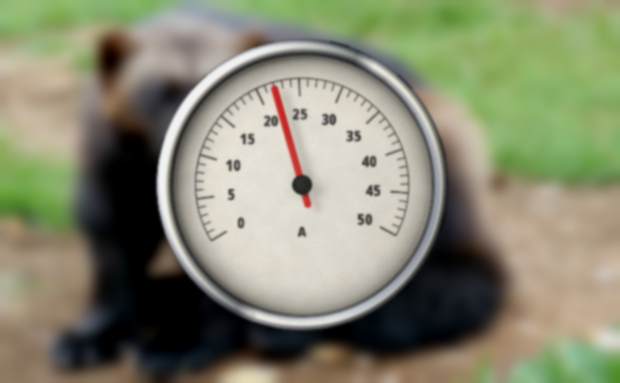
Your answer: 22,A
